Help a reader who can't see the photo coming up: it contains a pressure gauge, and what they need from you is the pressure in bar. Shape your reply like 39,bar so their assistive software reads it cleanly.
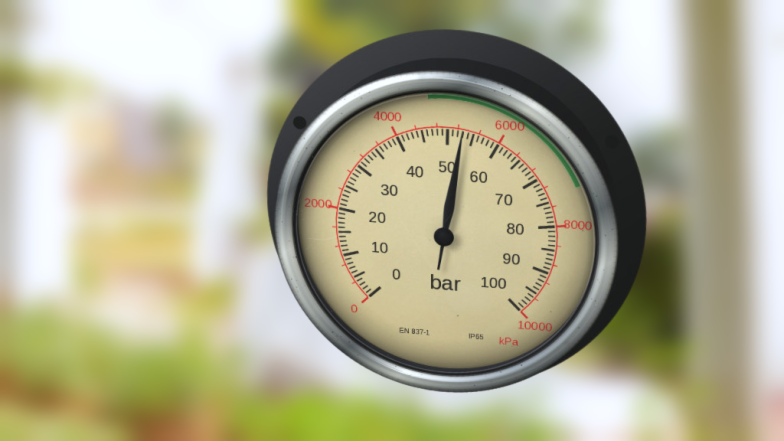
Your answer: 53,bar
